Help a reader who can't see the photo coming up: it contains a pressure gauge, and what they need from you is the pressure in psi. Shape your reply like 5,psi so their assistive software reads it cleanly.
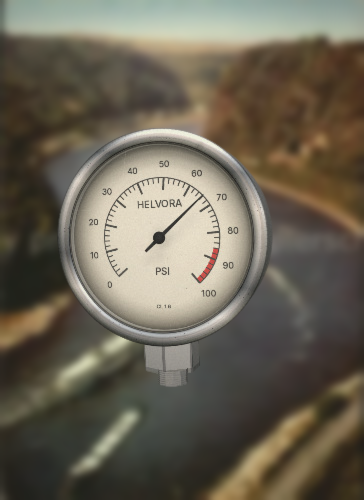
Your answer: 66,psi
